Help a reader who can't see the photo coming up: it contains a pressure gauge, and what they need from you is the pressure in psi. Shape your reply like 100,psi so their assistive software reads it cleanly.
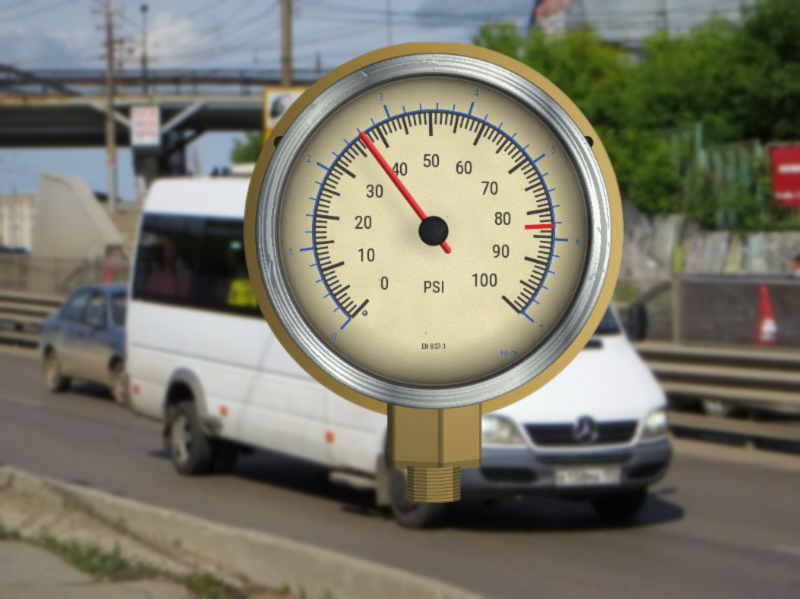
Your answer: 37,psi
